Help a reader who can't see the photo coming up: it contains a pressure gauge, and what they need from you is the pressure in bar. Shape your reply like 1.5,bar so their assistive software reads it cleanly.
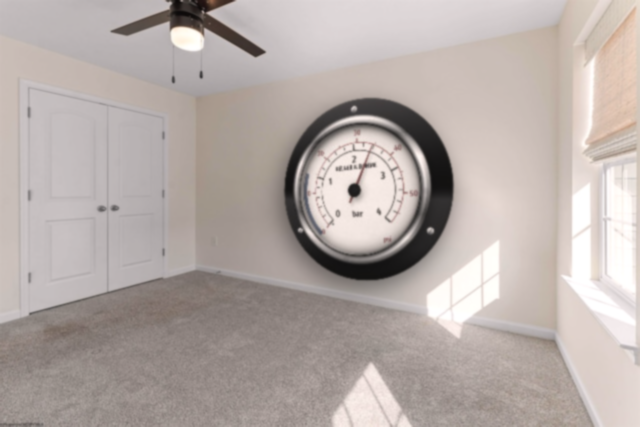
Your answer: 2.4,bar
